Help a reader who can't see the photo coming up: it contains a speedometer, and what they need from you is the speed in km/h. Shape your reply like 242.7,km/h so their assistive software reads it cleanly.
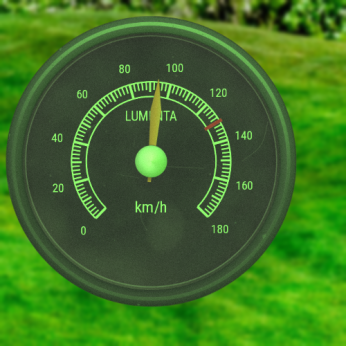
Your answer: 94,km/h
